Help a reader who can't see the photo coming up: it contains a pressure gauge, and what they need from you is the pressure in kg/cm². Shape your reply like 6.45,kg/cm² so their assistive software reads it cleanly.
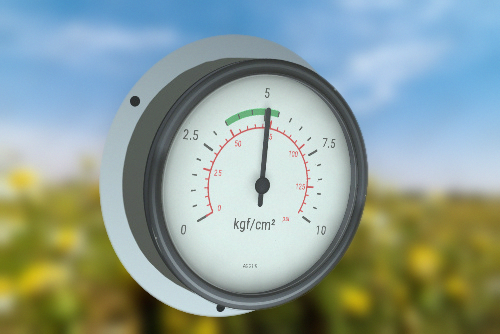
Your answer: 5,kg/cm²
